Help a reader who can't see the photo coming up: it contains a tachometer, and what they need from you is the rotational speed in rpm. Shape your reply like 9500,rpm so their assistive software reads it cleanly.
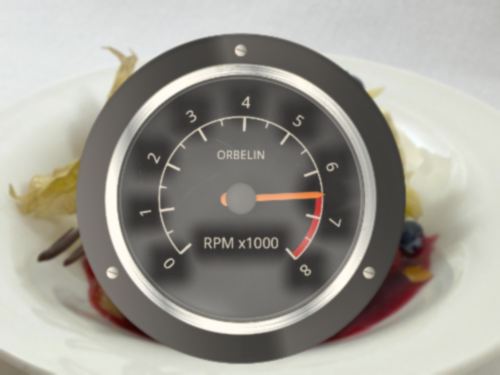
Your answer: 6500,rpm
